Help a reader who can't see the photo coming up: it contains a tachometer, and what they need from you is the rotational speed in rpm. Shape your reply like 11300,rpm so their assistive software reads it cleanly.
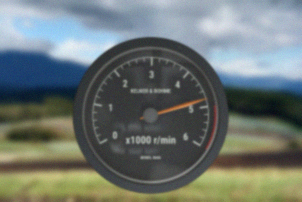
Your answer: 4800,rpm
